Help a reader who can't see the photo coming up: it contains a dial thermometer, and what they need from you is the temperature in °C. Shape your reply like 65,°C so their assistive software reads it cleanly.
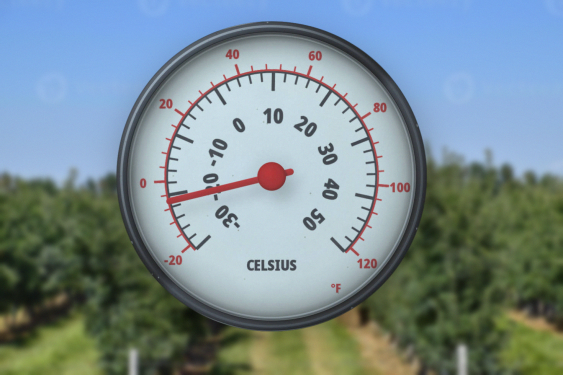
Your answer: -21,°C
